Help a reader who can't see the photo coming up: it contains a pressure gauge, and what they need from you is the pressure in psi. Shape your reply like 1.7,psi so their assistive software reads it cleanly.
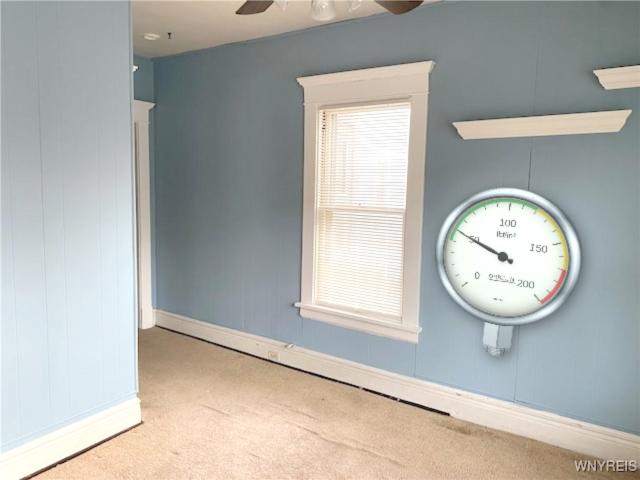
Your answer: 50,psi
